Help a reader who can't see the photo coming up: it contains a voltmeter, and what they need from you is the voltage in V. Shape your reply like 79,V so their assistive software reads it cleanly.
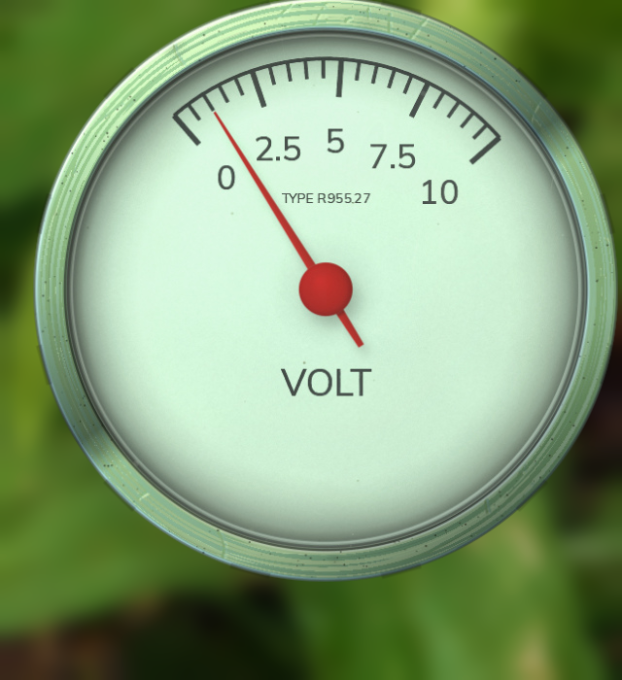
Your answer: 1,V
